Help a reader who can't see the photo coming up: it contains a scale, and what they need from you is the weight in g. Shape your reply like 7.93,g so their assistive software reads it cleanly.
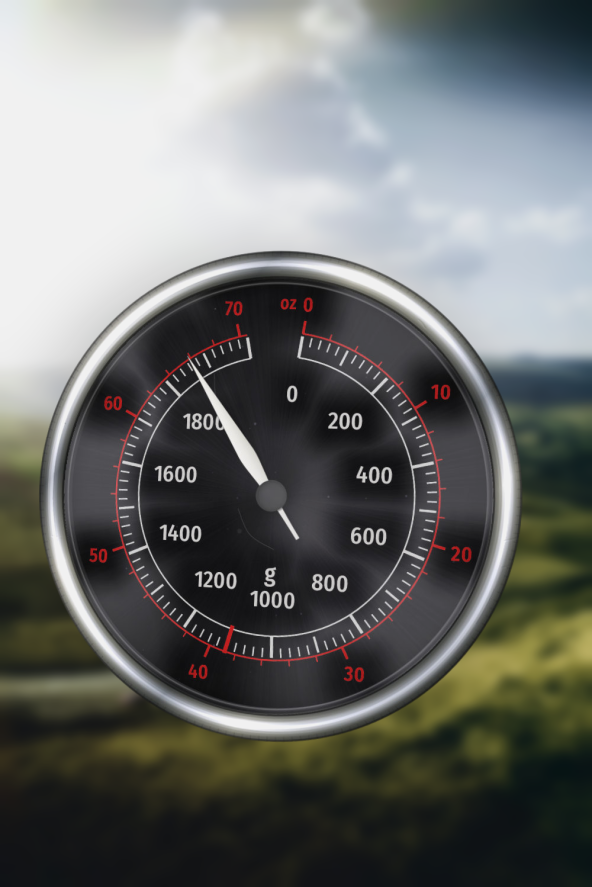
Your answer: 1870,g
